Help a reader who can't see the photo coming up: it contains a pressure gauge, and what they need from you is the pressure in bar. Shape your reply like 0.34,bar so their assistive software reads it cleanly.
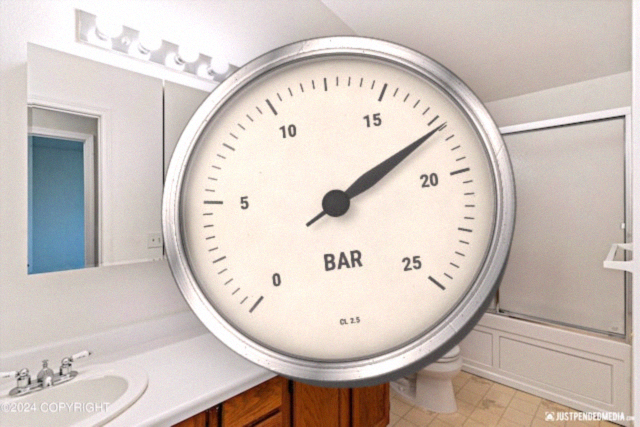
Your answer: 18,bar
